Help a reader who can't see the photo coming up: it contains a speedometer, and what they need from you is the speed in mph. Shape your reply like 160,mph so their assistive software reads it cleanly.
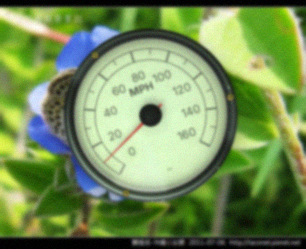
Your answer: 10,mph
